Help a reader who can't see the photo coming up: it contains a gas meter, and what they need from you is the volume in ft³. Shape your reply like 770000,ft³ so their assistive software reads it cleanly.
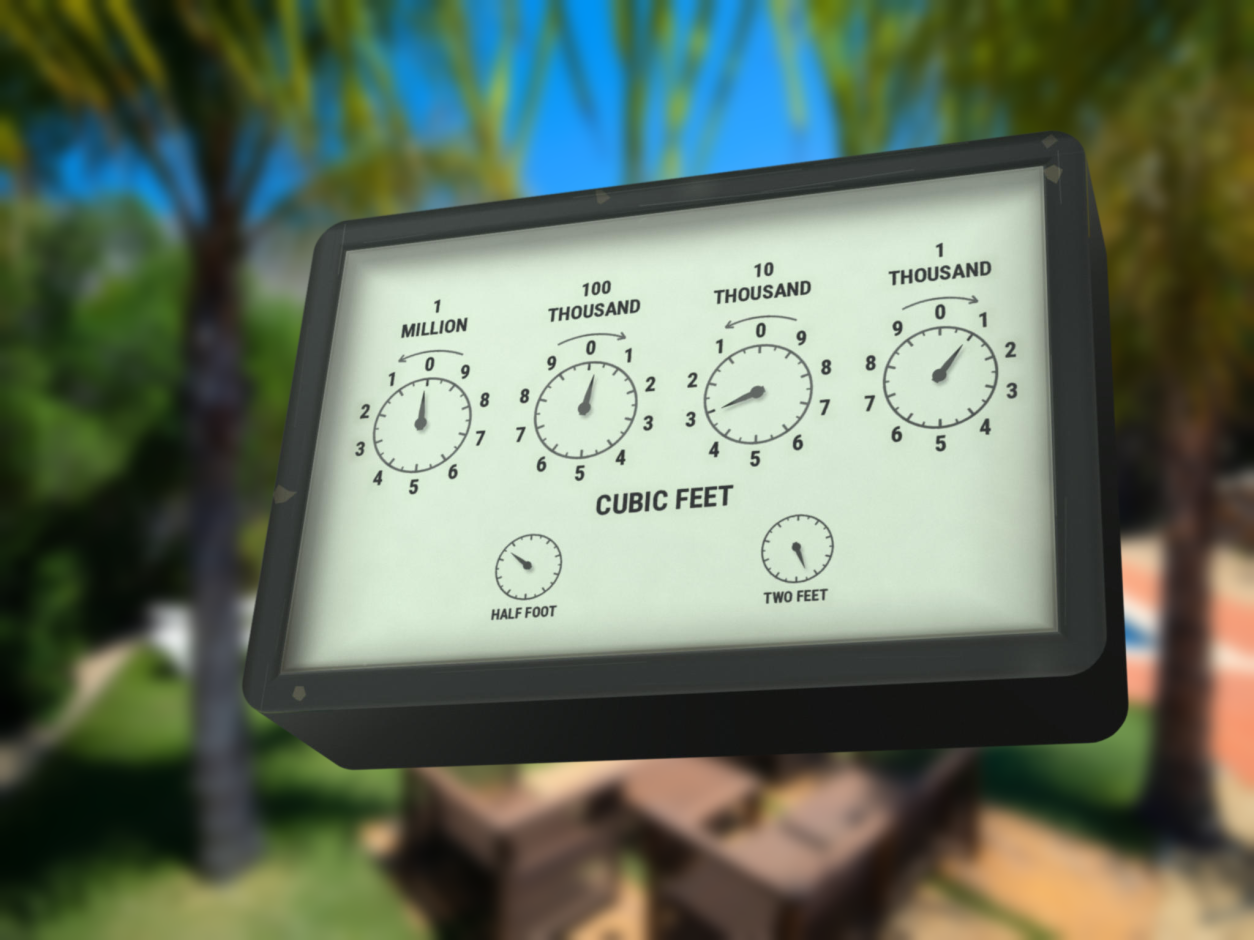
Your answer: 3100,ft³
